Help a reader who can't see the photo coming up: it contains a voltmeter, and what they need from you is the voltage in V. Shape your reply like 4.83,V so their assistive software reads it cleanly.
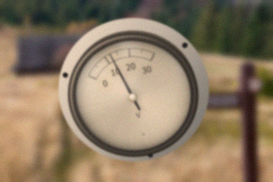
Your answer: 12.5,V
